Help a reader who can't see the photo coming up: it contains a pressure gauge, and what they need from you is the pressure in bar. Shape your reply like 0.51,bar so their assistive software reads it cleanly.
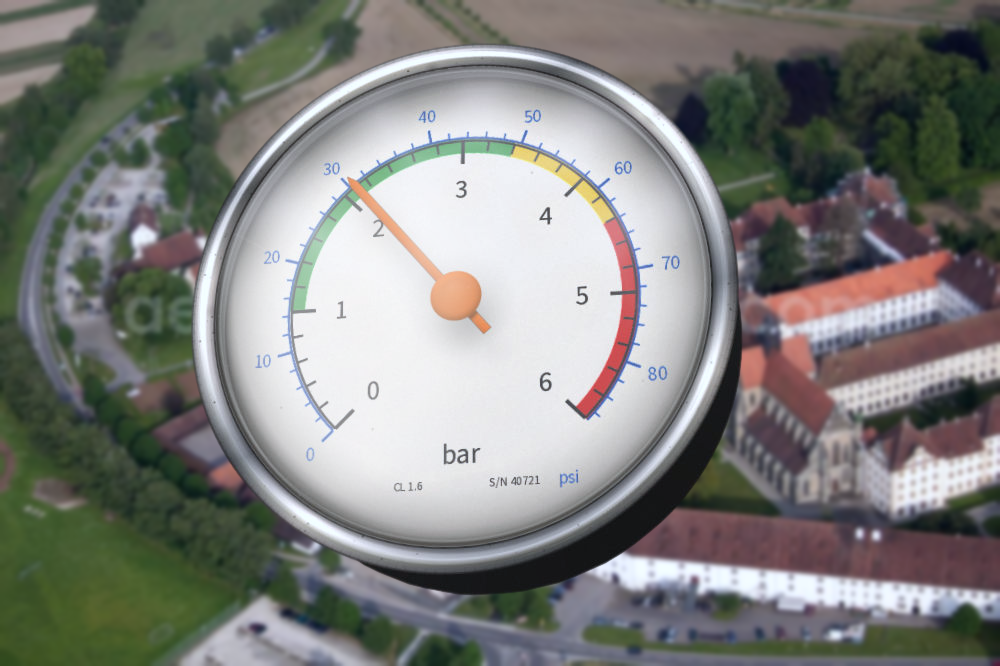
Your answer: 2.1,bar
